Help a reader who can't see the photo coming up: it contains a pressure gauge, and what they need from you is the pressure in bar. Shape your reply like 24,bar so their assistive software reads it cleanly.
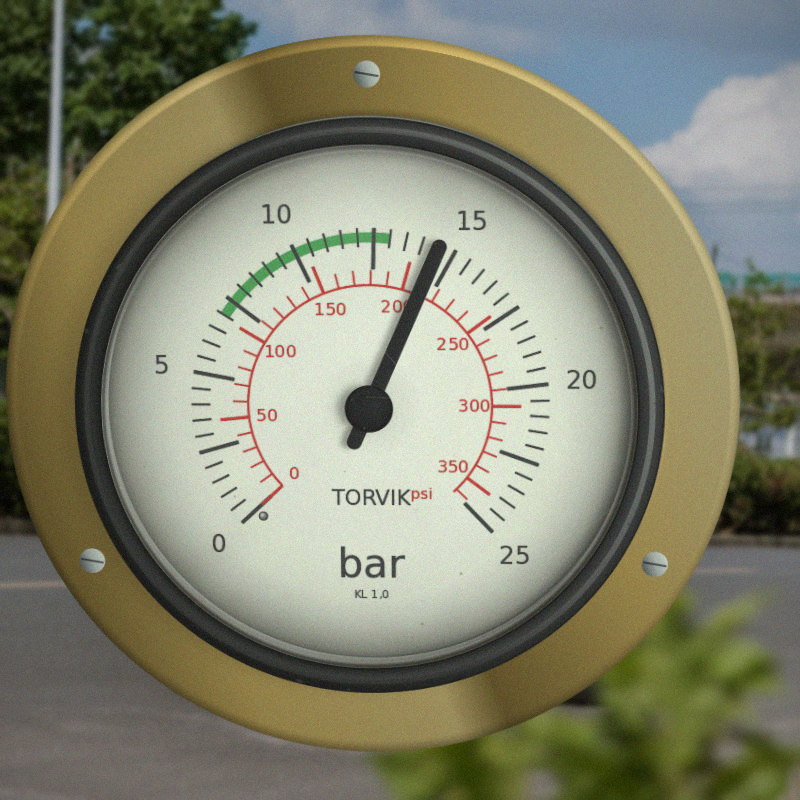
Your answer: 14.5,bar
